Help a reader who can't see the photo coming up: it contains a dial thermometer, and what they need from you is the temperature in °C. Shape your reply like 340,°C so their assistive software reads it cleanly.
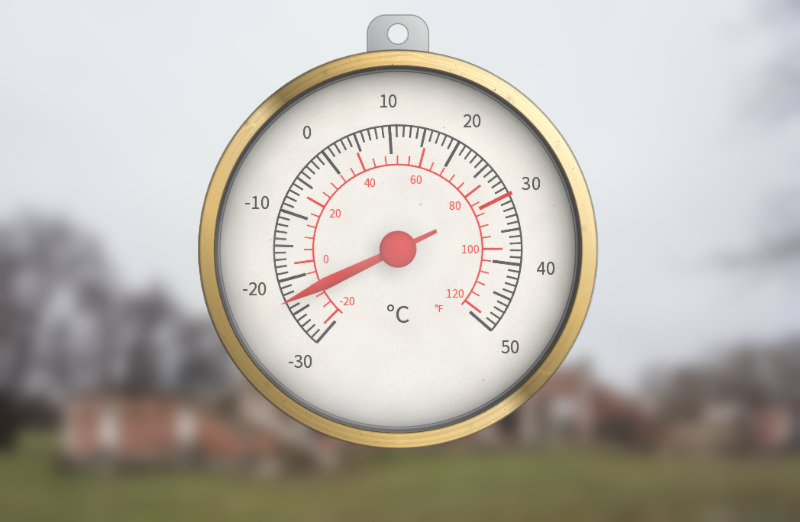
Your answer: -23,°C
